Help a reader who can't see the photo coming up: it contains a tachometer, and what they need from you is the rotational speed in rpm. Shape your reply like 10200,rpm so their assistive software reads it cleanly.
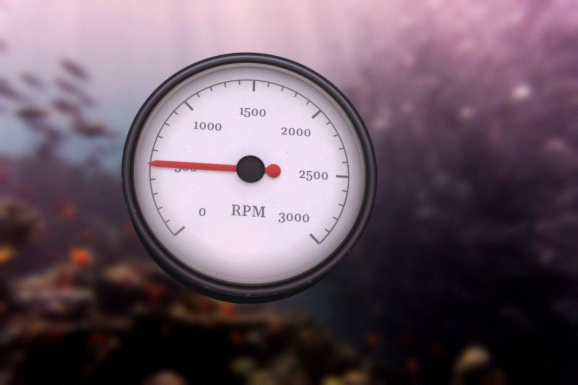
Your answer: 500,rpm
